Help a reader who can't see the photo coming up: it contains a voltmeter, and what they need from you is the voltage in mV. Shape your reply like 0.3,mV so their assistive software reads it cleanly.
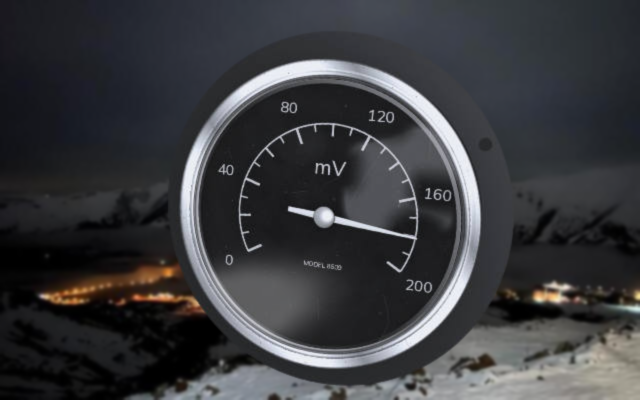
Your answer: 180,mV
